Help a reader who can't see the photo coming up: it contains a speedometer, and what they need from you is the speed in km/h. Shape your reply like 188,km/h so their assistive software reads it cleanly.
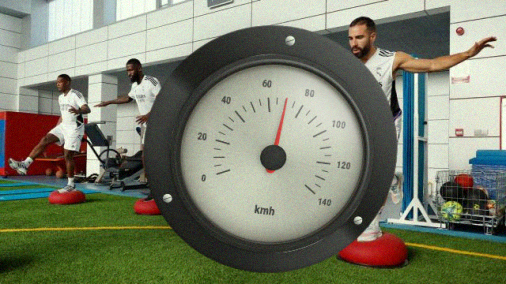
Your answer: 70,km/h
